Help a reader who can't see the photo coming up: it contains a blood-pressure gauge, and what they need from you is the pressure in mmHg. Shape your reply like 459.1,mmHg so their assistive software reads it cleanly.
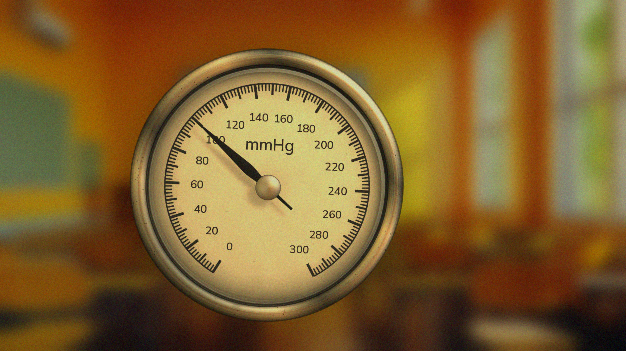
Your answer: 100,mmHg
